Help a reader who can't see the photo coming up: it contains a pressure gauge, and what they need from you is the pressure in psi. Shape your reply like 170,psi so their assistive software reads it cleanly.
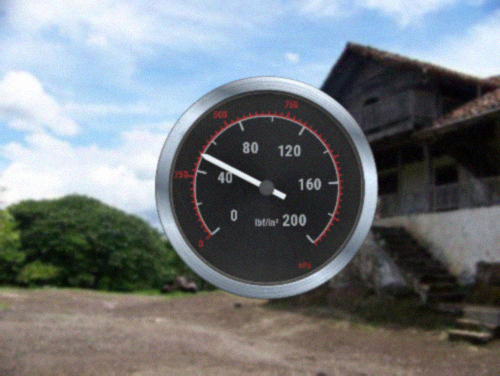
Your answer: 50,psi
